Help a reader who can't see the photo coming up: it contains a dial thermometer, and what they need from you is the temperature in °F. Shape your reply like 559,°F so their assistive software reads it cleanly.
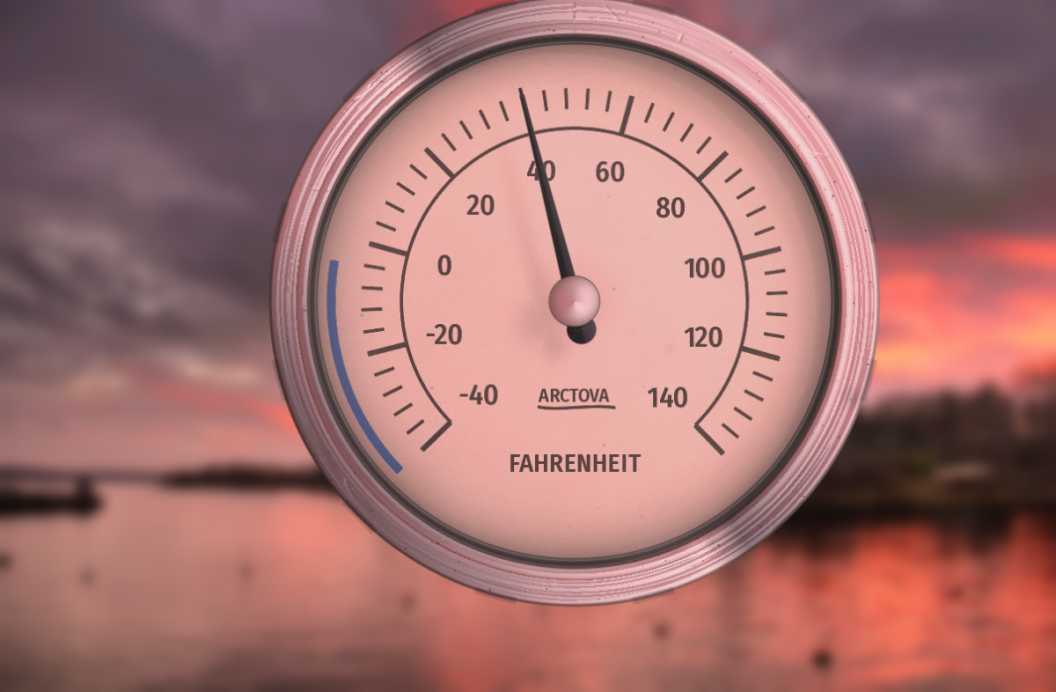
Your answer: 40,°F
